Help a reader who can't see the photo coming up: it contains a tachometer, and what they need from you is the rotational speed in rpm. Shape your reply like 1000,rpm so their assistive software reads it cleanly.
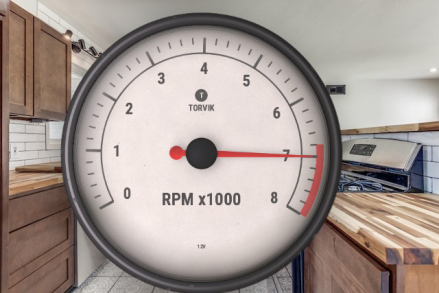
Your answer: 7000,rpm
